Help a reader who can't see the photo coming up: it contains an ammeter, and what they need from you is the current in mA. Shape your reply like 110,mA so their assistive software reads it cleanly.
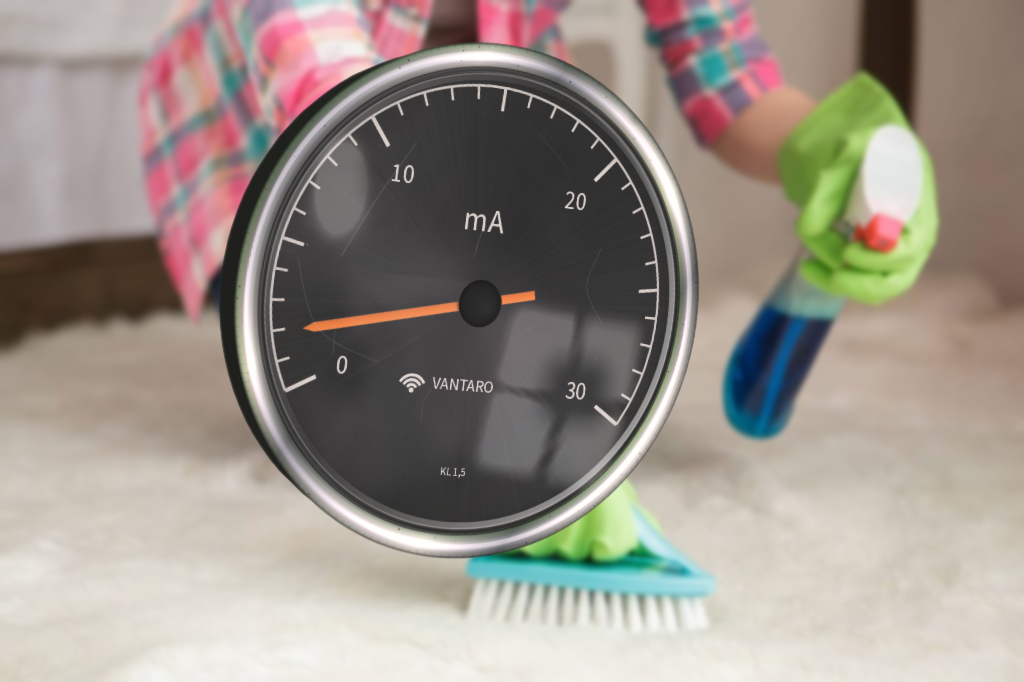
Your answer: 2,mA
